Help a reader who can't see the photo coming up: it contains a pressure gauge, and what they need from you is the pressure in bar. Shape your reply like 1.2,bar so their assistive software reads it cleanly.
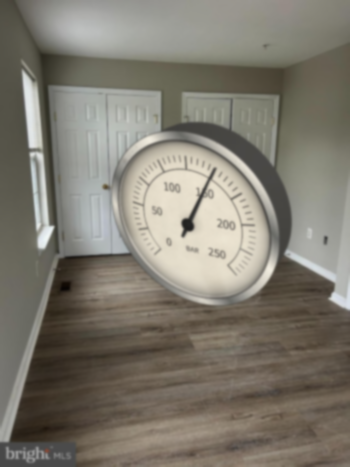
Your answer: 150,bar
